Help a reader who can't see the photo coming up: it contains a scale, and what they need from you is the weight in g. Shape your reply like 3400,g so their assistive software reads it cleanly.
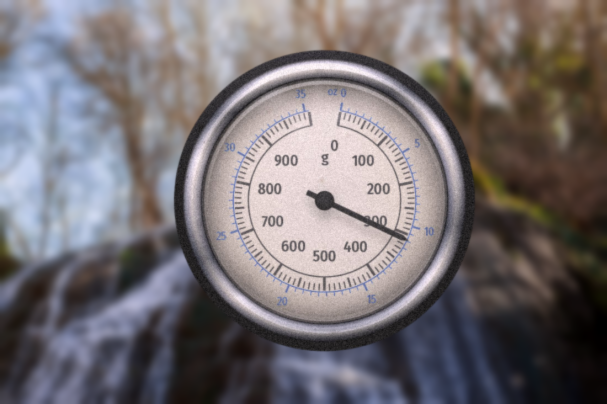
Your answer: 310,g
